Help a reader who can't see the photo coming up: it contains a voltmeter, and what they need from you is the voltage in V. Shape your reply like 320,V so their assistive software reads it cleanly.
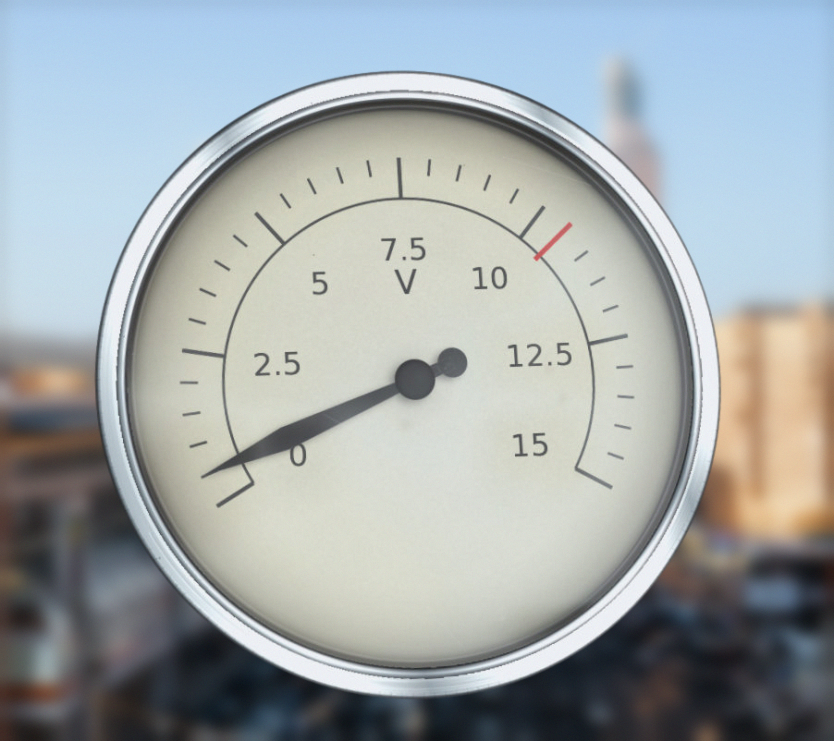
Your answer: 0.5,V
